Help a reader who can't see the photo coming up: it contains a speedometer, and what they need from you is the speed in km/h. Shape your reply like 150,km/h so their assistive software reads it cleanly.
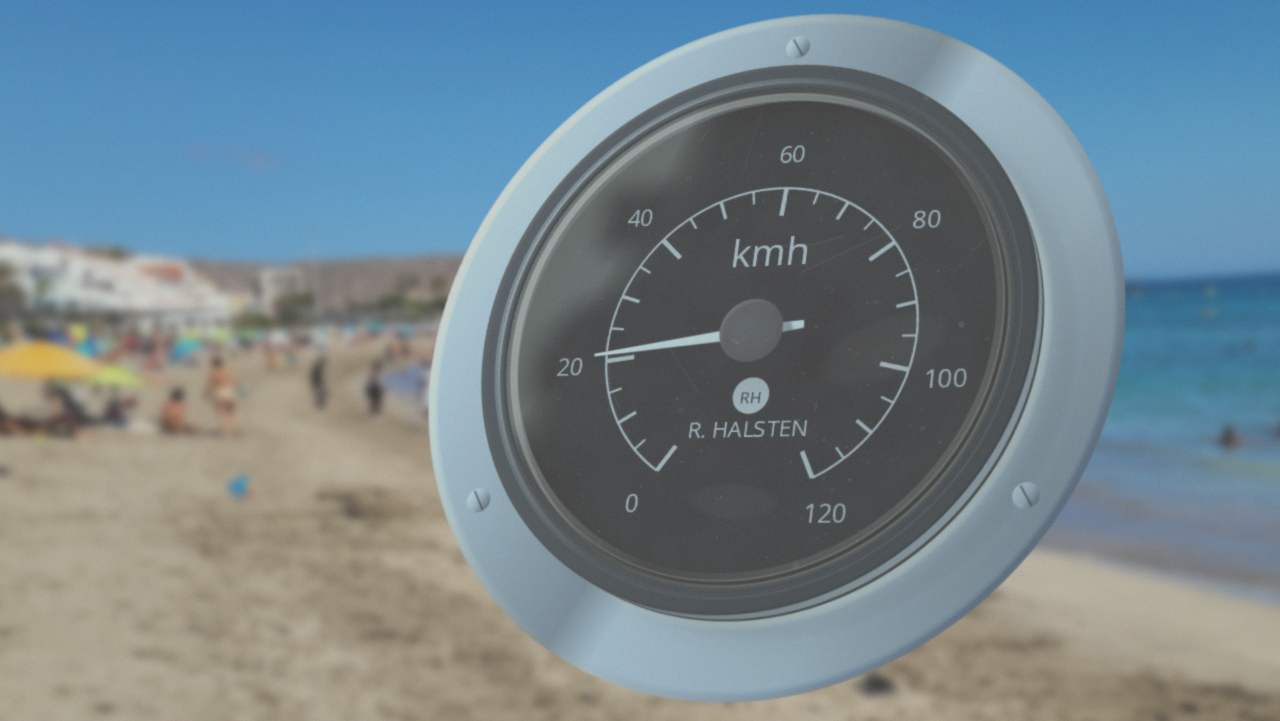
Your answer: 20,km/h
